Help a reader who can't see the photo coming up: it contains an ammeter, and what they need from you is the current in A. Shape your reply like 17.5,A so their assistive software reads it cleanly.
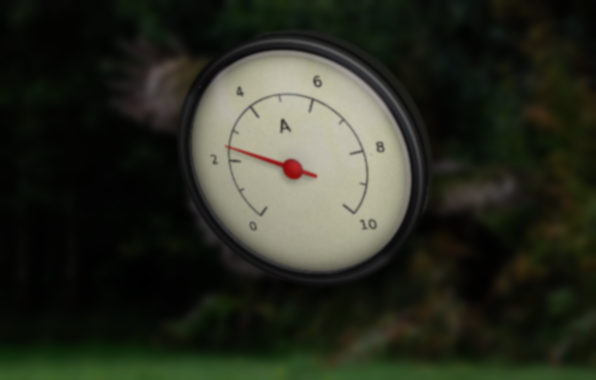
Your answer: 2.5,A
